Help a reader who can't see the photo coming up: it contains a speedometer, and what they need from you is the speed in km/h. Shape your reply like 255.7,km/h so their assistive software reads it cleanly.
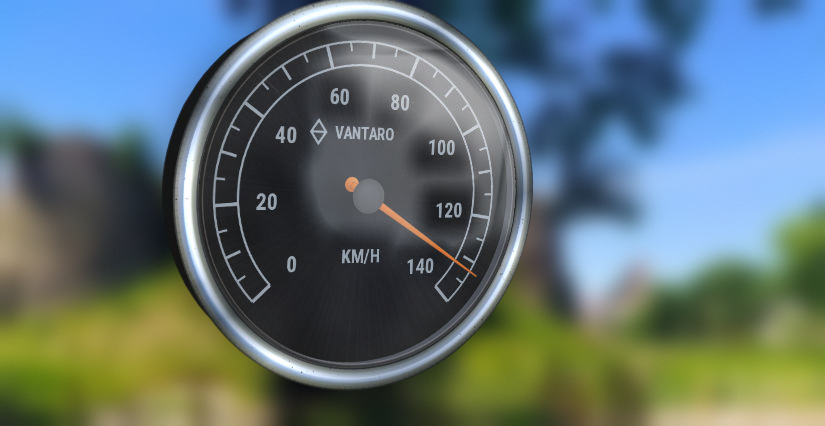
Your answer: 132.5,km/h
